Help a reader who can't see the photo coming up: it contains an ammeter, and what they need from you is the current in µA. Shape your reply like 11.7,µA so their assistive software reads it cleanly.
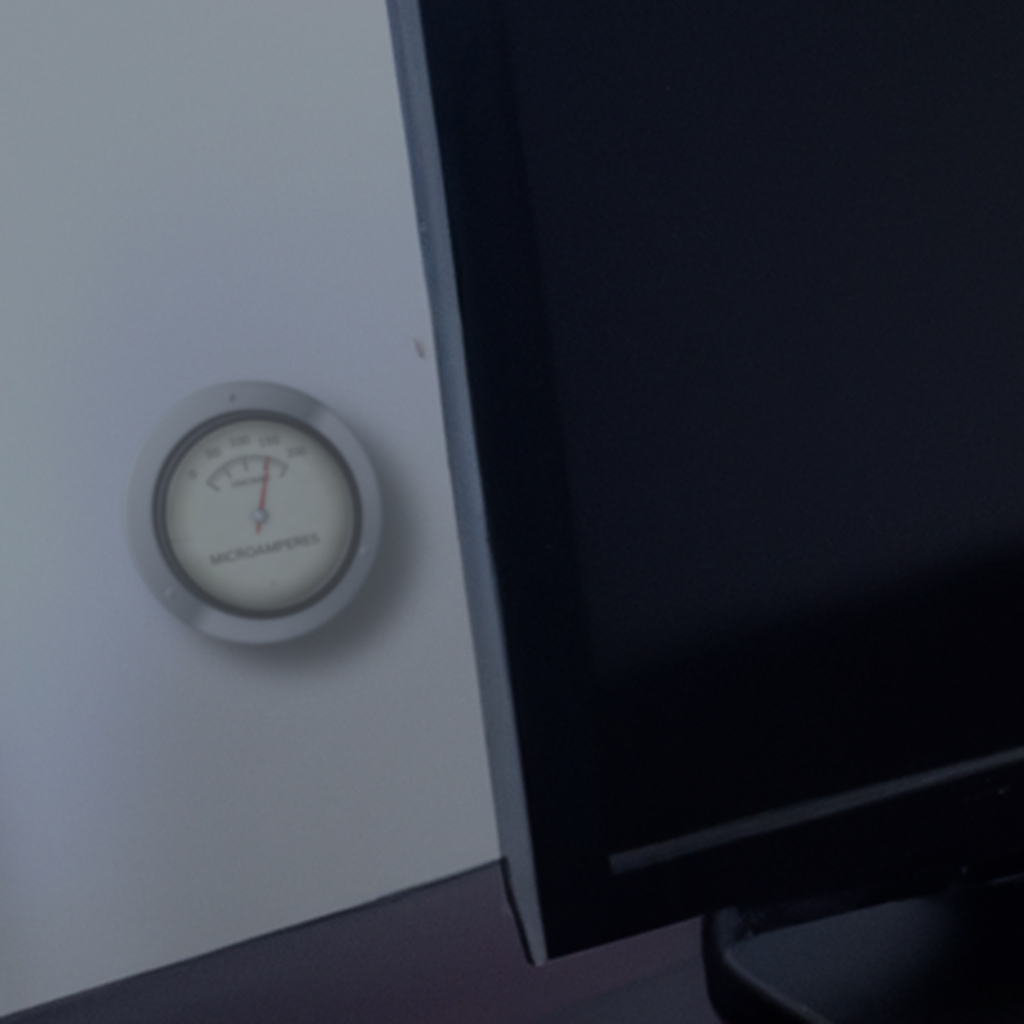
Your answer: 150,µA
